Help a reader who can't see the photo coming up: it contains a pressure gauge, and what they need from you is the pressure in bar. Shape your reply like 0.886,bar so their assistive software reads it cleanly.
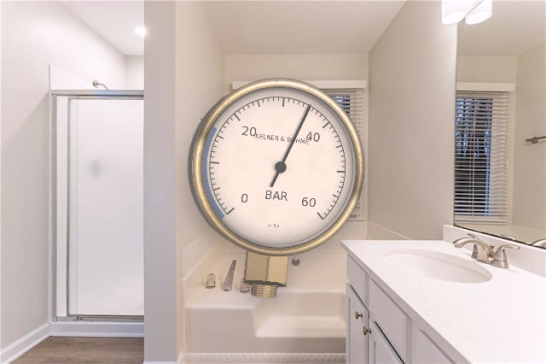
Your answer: 35,bar
